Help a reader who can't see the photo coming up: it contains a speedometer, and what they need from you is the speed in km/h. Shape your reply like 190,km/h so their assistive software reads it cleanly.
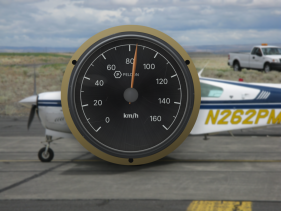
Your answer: 85,km/h
